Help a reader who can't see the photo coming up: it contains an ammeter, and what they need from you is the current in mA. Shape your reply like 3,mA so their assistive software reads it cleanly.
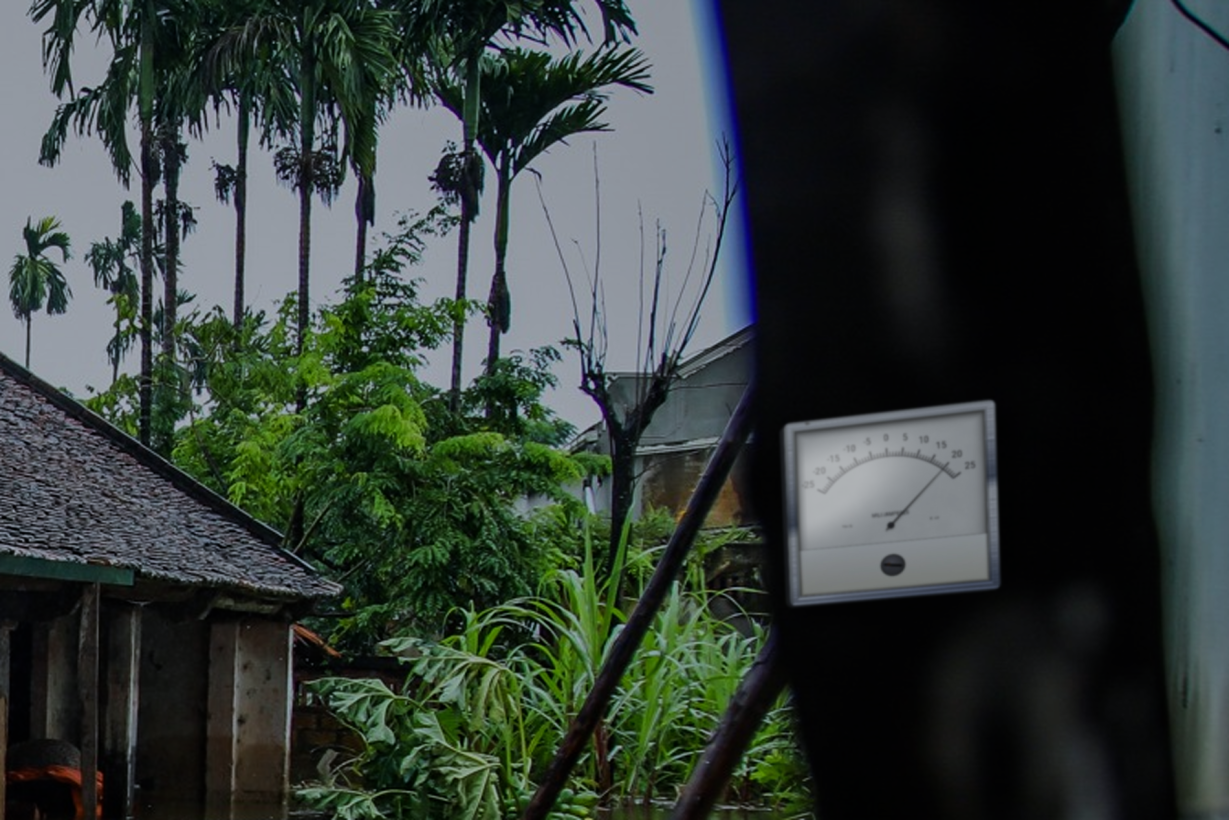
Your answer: 20,mA
